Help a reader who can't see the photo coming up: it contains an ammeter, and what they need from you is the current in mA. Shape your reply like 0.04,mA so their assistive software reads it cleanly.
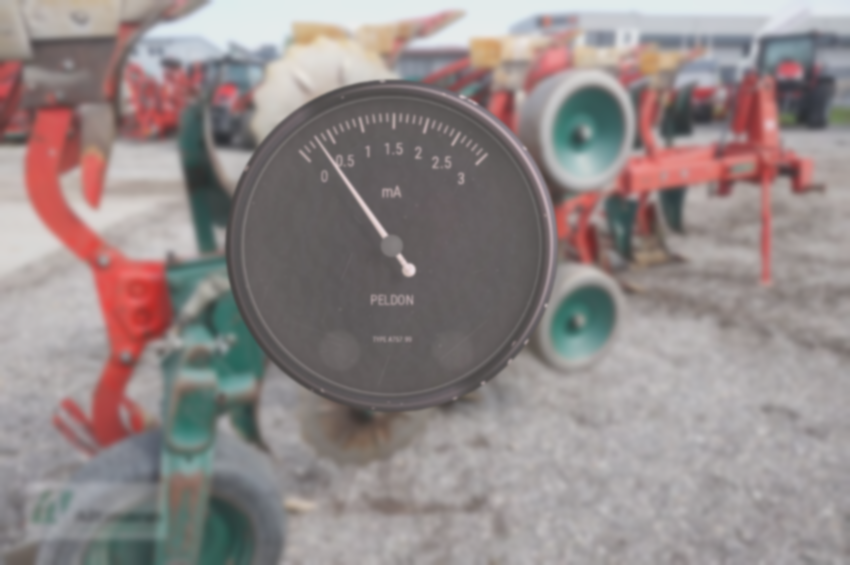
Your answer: 0.3,mA
